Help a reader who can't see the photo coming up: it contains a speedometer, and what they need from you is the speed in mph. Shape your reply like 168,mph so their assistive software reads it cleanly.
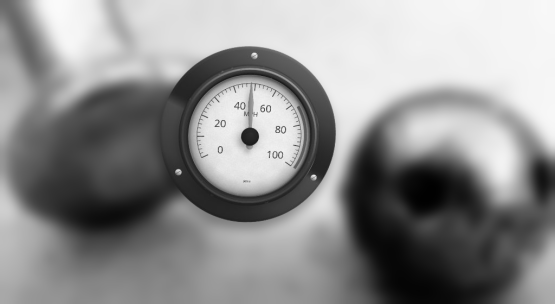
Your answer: 48,mph
